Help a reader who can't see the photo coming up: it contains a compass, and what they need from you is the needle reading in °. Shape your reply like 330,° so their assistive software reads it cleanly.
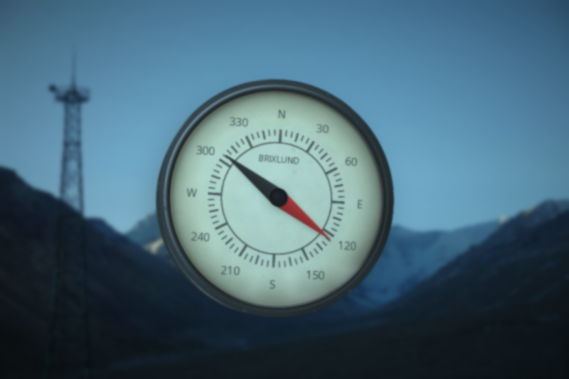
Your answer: 125,°
